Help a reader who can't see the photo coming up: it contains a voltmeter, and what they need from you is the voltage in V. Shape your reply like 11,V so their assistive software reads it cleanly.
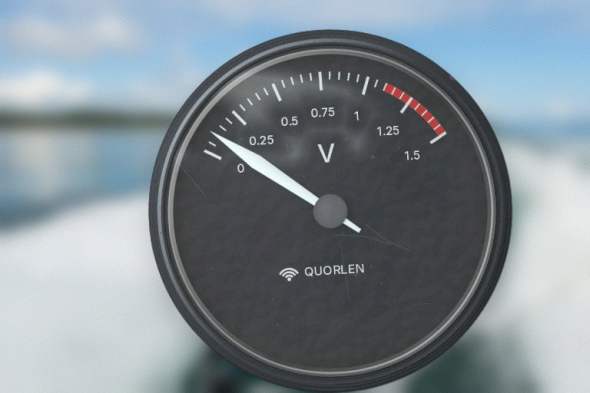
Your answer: 0.1,V
